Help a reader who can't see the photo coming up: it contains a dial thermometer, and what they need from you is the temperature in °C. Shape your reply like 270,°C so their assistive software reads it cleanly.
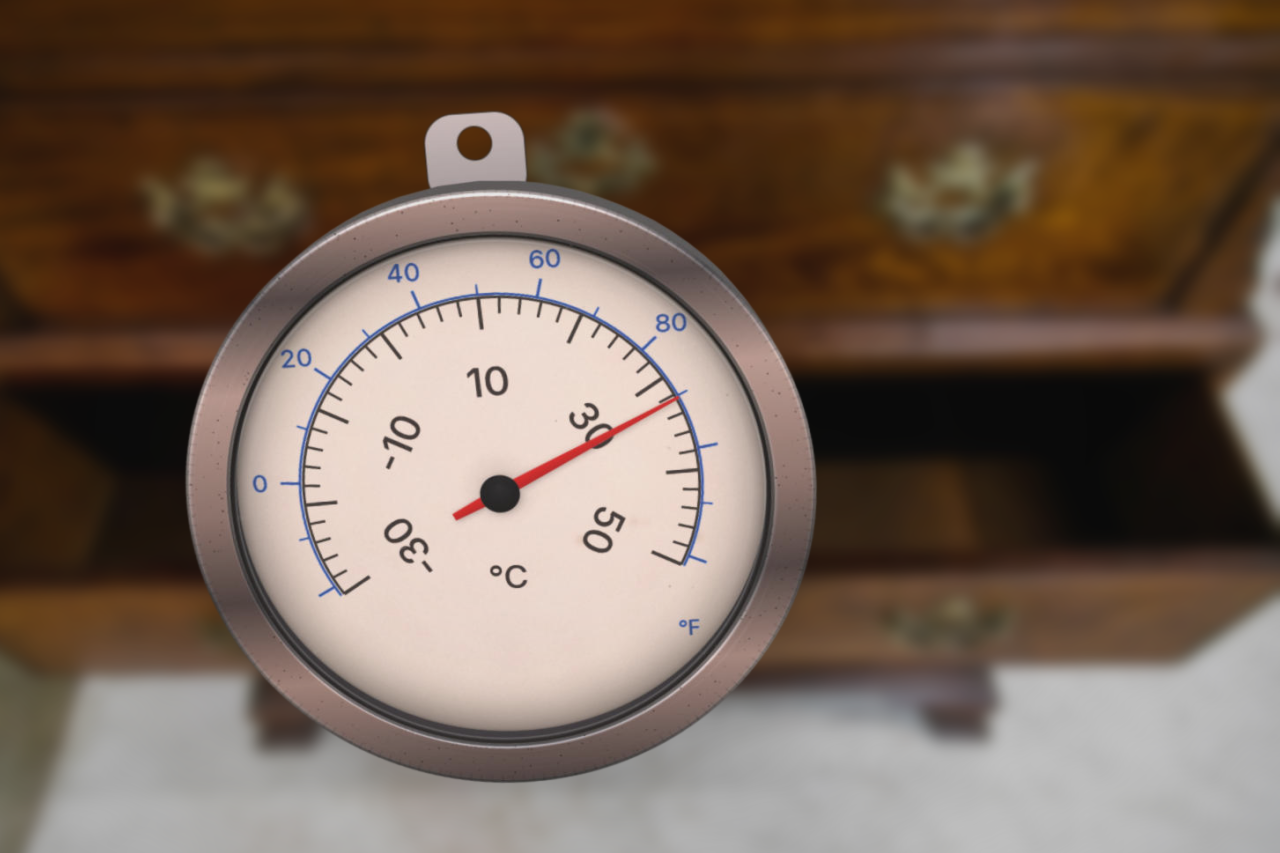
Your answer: 32,°C
